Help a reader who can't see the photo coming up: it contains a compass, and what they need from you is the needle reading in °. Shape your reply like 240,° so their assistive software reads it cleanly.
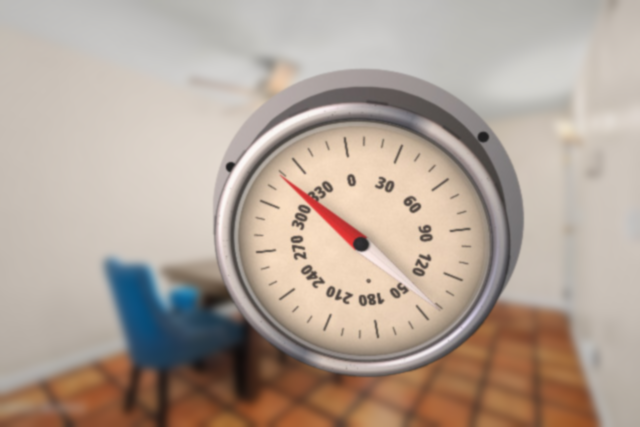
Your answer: 320,°
